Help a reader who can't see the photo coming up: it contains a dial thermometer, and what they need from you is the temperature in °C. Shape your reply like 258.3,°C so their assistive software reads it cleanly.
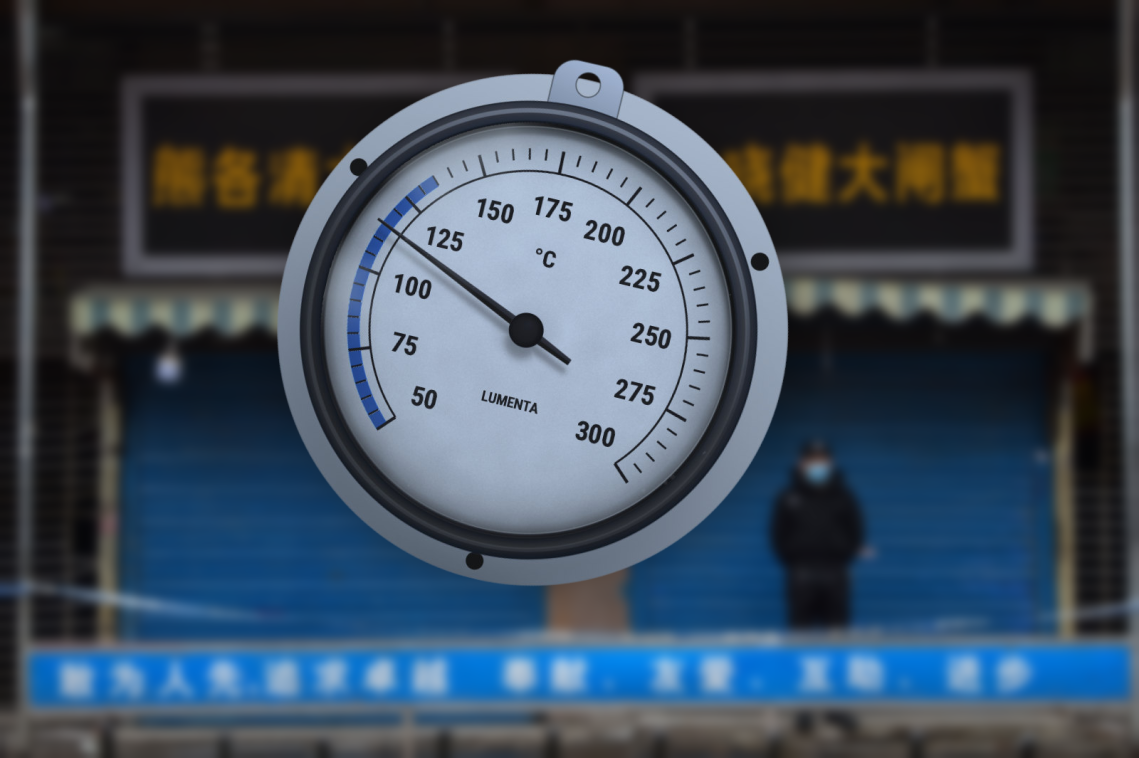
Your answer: 115,°C
